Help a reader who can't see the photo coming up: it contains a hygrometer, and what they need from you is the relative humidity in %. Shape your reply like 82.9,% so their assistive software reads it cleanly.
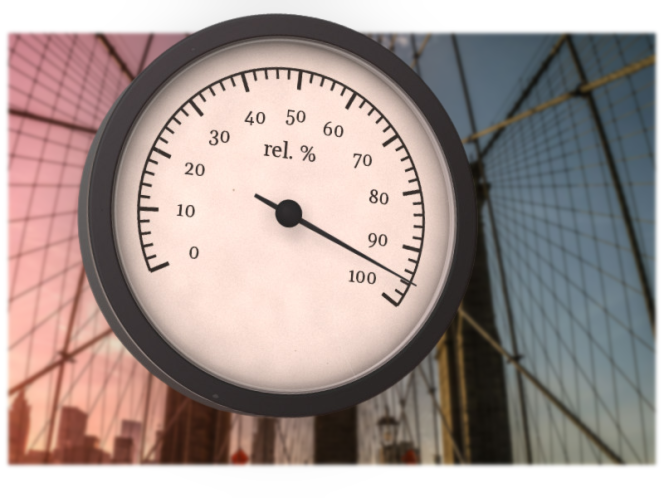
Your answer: 96,%
